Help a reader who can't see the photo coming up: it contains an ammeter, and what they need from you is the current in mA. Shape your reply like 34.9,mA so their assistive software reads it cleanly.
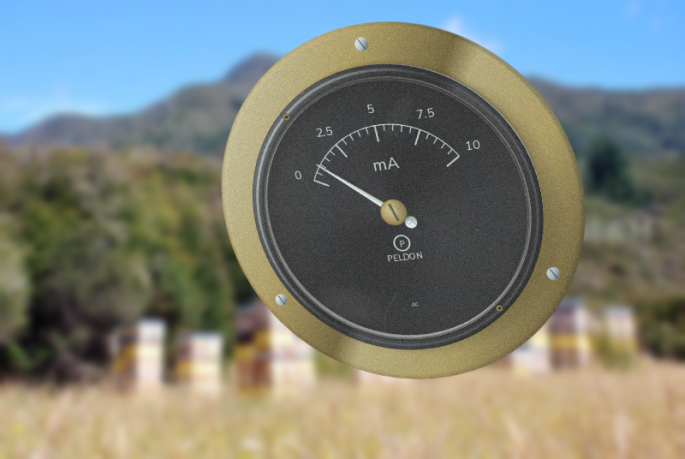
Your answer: 1,mA
